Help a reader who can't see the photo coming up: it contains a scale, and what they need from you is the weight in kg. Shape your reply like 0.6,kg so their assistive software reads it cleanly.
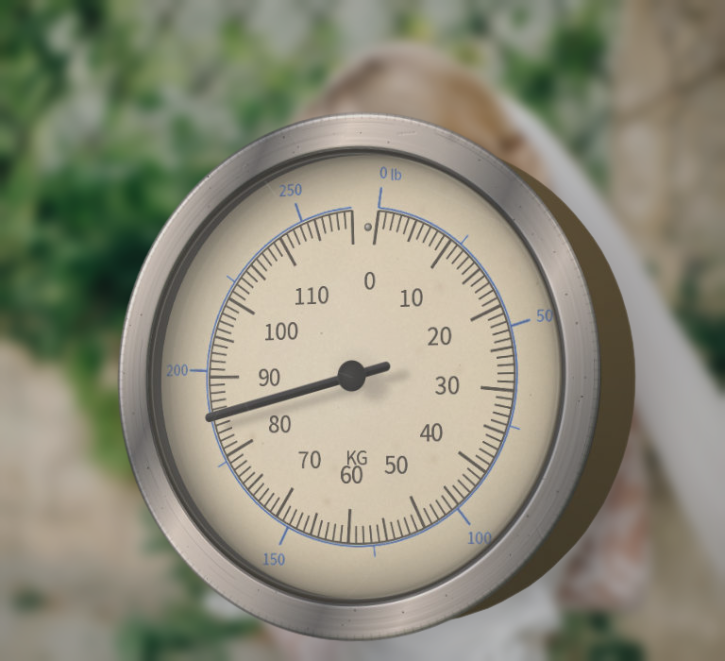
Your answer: 85,kg
